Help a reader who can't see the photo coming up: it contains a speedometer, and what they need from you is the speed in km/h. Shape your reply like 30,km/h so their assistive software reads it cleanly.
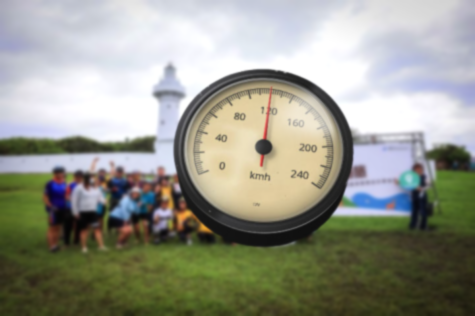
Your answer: 120,km/h
